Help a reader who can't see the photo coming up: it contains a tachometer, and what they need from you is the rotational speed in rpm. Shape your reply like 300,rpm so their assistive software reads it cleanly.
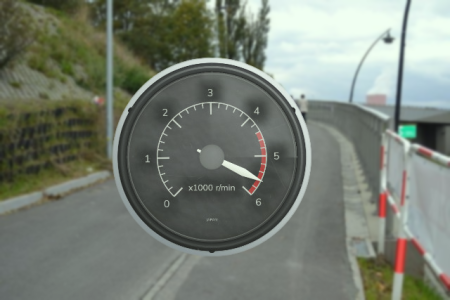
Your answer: 5600,rpm
